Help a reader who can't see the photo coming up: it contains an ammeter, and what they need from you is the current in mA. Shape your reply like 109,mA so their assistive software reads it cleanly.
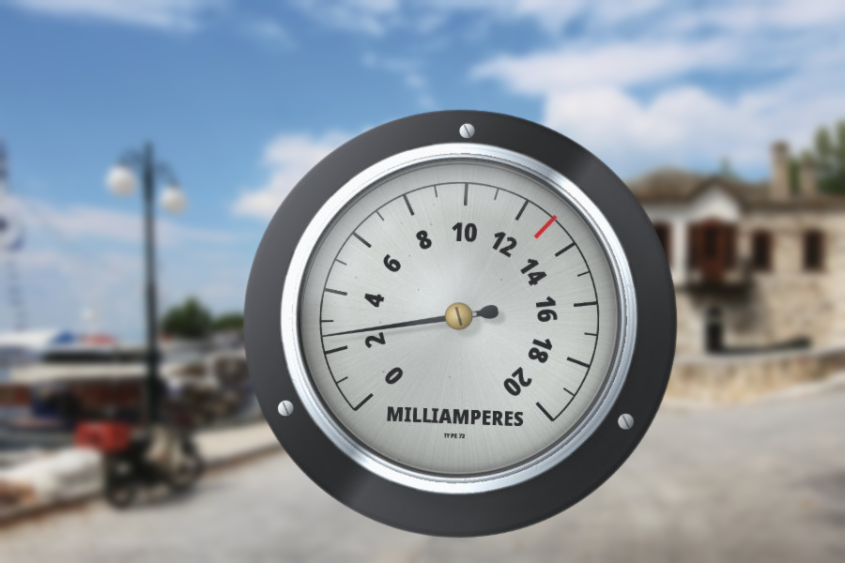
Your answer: 2.5,mA
